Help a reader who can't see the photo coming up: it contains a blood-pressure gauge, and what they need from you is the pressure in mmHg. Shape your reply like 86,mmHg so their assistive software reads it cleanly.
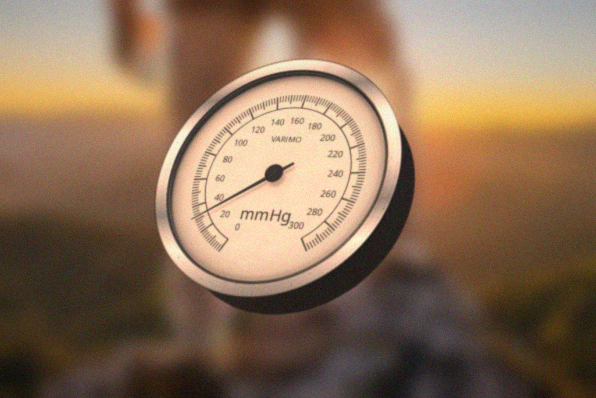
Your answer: 30,mmHg
